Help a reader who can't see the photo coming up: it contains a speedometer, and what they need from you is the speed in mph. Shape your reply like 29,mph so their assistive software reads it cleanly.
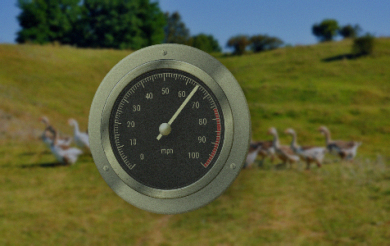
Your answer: 65,mph
